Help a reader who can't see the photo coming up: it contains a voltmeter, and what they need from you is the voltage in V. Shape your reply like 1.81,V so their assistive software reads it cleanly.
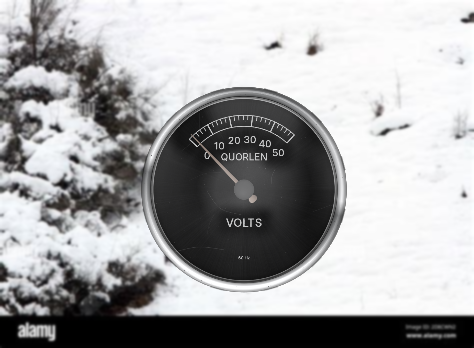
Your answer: 2,V
